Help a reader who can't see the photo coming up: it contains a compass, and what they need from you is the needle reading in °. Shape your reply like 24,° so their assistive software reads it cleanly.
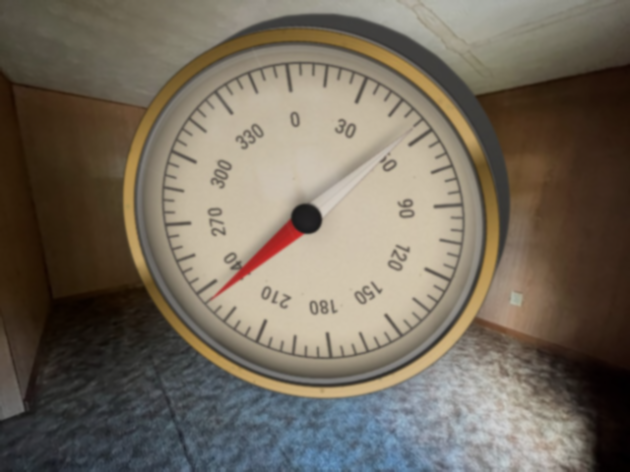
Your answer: 235,°
